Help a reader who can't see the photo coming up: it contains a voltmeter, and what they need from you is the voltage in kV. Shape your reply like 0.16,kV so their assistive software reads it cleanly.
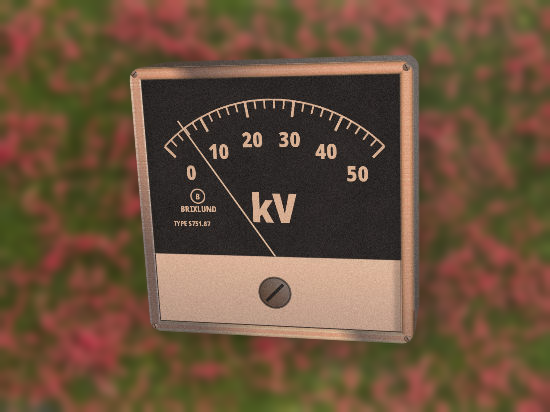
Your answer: 6,kV
